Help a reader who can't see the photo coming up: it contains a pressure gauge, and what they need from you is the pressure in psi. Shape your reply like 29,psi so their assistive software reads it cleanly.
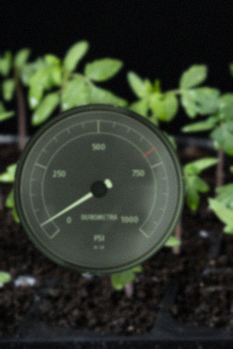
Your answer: 50,psi
